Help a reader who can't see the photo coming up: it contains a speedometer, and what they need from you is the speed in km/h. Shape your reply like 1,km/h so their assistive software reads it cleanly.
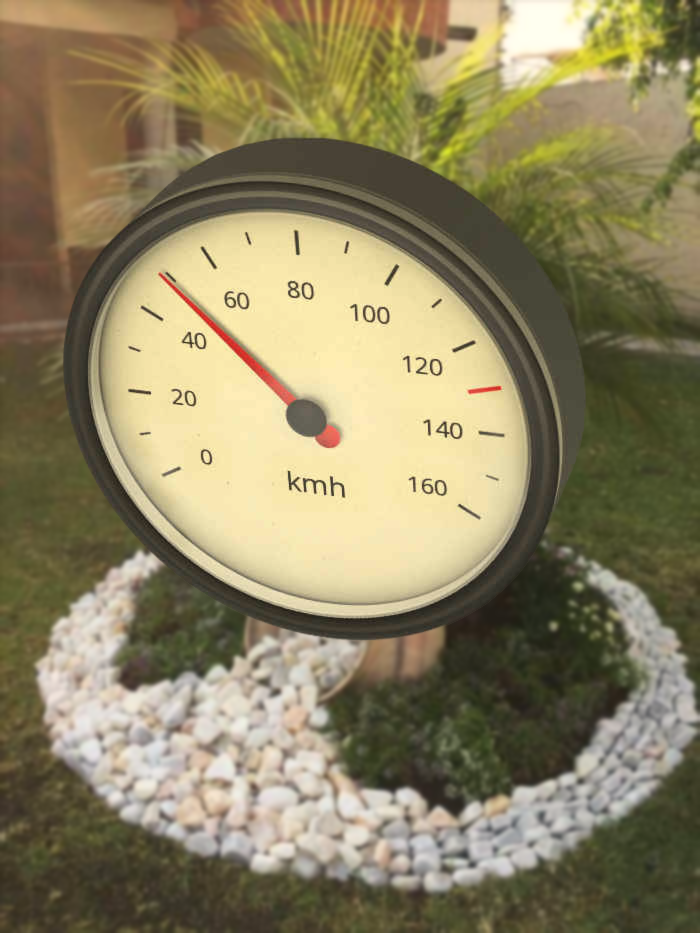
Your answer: 50,km/h
